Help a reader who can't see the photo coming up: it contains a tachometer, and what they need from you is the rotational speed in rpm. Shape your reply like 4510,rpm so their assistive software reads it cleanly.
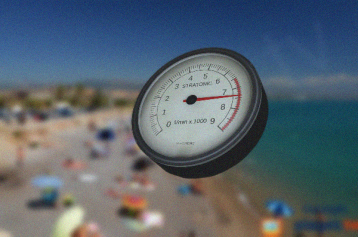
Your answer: 7500,rpm
